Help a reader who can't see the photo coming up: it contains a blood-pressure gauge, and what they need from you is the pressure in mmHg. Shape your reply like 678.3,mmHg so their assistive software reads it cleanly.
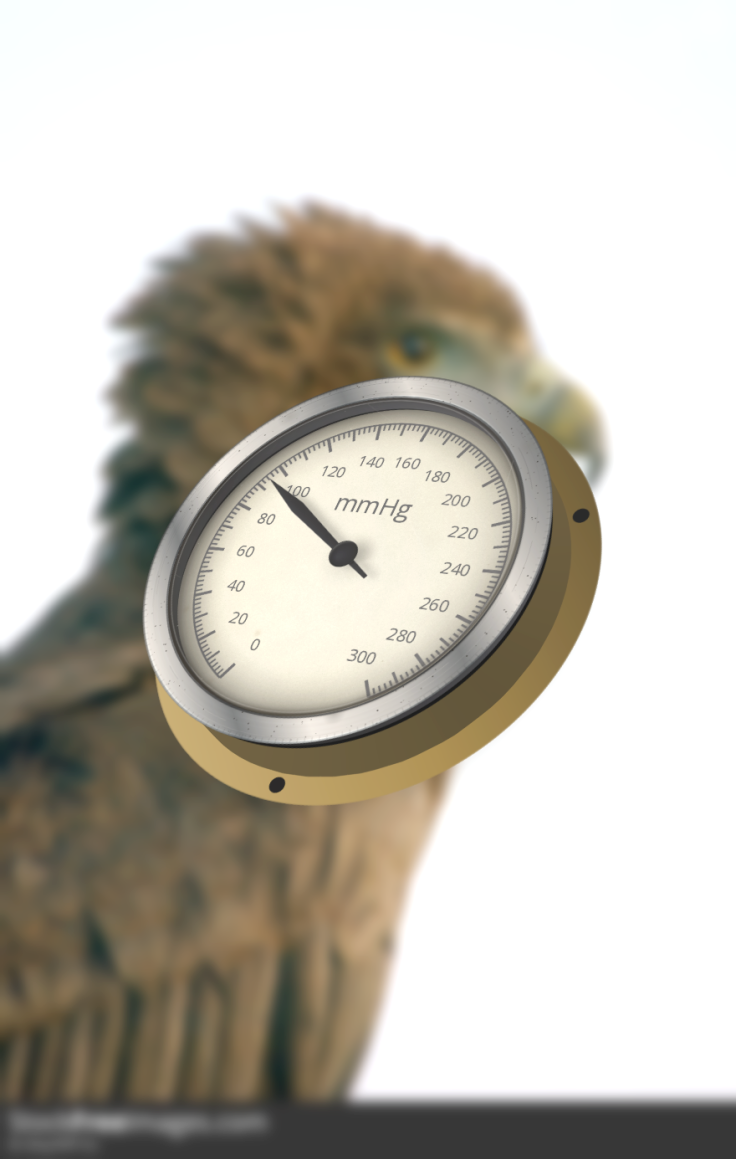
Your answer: 94,mmHg
